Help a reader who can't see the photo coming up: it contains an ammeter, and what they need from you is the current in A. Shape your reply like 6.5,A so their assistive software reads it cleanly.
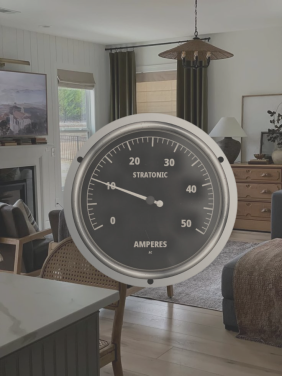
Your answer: 10,A
